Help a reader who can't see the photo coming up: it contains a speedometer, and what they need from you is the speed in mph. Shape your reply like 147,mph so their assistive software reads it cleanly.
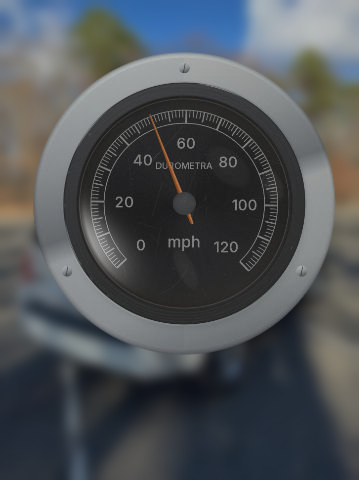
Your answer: 50,mph
